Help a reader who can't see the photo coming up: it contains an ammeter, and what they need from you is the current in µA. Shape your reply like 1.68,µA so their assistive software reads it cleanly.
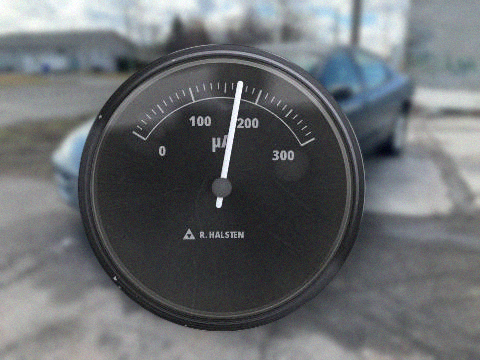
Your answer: 170,µA
